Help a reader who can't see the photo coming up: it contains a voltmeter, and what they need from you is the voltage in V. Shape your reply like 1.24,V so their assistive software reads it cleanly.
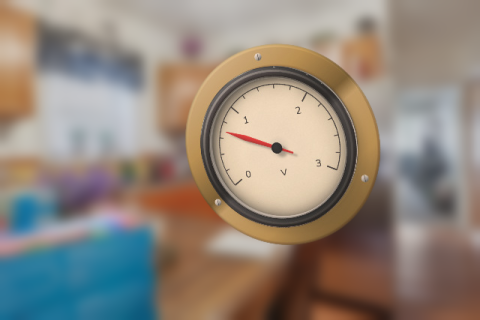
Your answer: 0.7,V
